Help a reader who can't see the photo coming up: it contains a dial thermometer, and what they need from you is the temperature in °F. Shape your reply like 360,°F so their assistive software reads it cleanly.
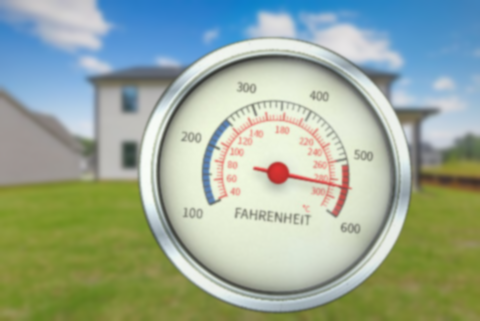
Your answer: 550,°F
